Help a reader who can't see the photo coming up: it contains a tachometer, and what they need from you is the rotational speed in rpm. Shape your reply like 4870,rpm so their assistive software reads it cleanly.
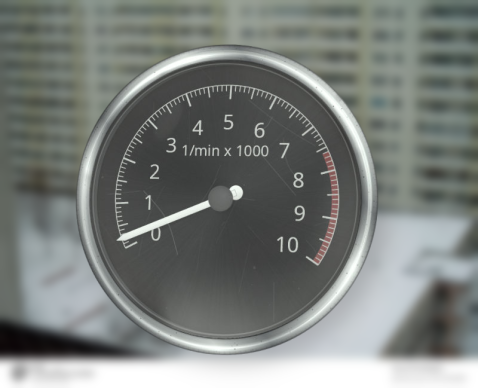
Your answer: 200,rpm
